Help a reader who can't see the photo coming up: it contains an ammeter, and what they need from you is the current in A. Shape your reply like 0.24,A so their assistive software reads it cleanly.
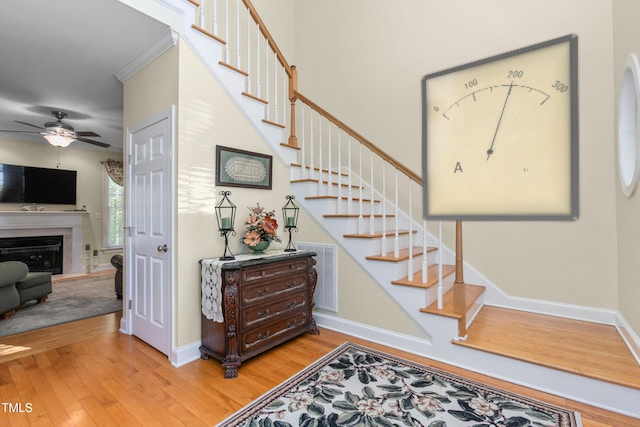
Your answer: 200,A
